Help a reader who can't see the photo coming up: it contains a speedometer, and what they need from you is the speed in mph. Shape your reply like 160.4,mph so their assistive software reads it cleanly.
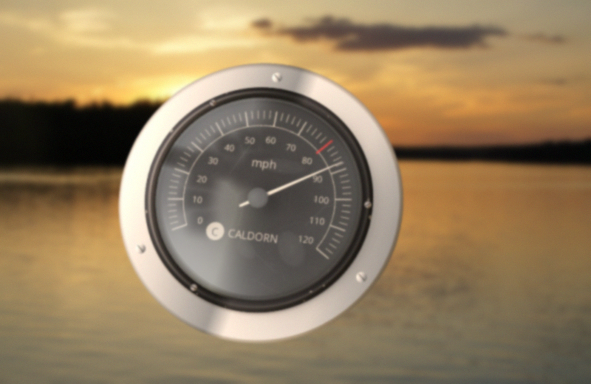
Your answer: 88,mph
